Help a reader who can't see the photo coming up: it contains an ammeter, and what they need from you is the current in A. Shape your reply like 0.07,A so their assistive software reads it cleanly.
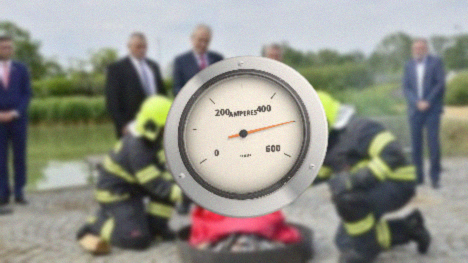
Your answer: 500,A
